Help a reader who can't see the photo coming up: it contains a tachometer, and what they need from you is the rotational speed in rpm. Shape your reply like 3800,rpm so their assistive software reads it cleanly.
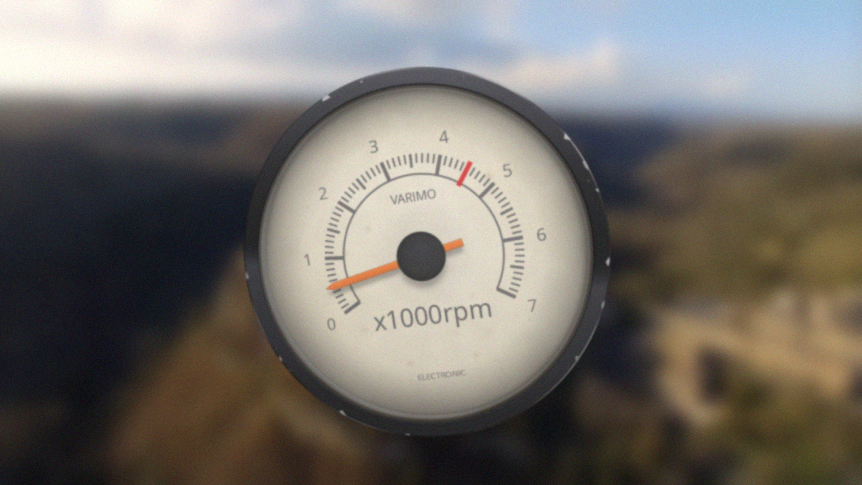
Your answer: 500,rpm
